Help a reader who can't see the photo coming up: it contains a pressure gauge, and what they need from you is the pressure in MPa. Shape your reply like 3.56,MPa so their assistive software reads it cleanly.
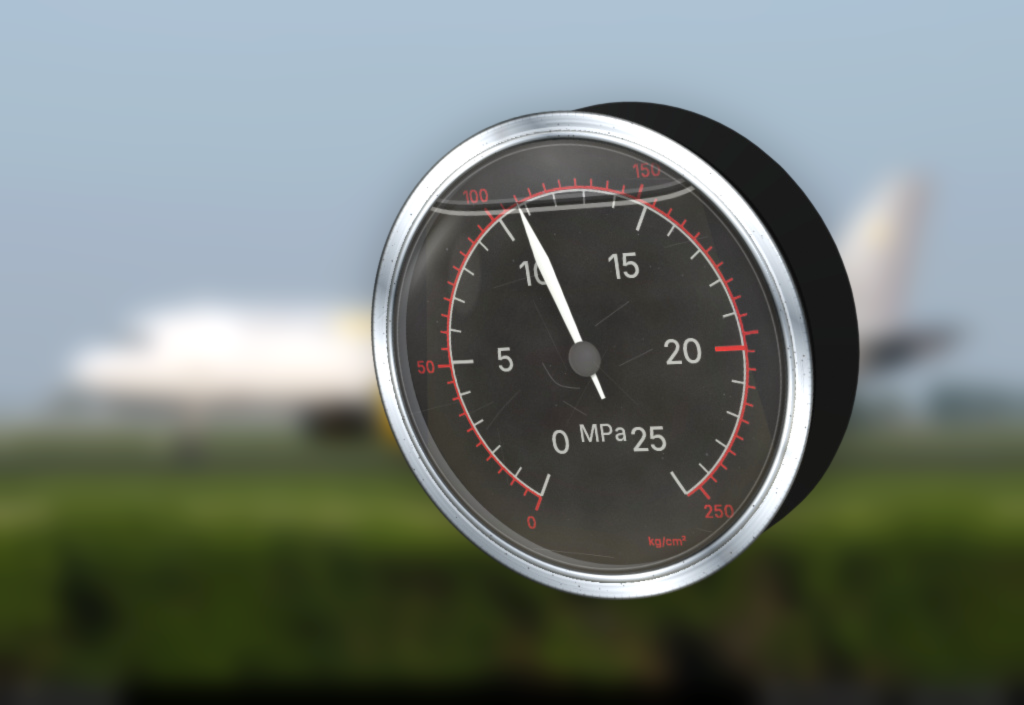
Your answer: 11,MPa
